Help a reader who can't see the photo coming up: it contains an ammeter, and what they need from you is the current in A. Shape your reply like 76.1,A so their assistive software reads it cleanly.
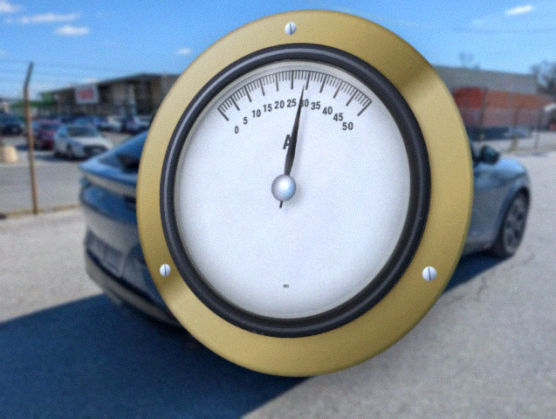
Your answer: 30,A
